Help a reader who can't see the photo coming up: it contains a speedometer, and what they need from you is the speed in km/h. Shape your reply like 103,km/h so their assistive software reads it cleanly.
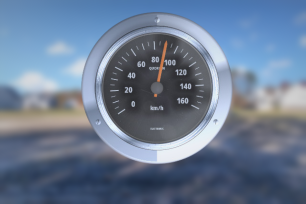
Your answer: 90,km/h
